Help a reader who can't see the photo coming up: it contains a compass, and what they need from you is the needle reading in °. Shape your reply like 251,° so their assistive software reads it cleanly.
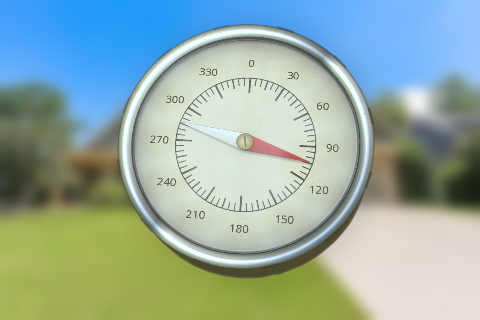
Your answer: 105,°
